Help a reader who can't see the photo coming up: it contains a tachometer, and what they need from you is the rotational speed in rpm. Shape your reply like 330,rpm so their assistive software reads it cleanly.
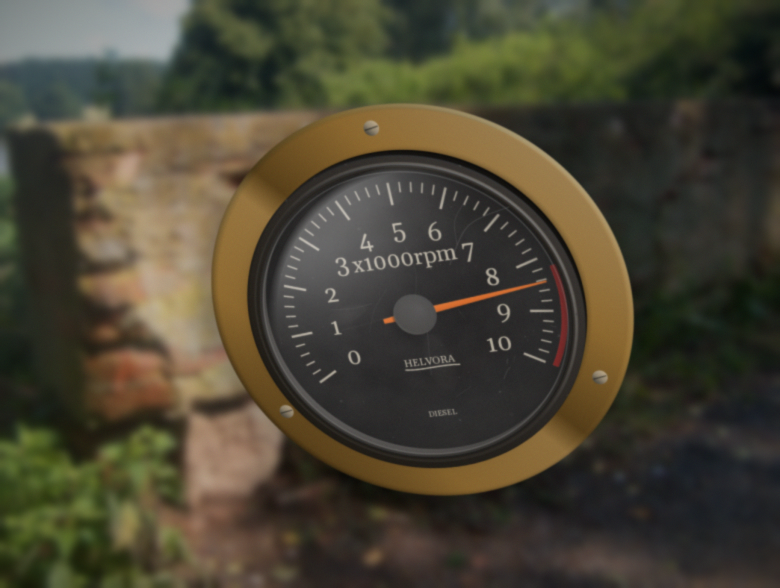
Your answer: 8400,rpm
